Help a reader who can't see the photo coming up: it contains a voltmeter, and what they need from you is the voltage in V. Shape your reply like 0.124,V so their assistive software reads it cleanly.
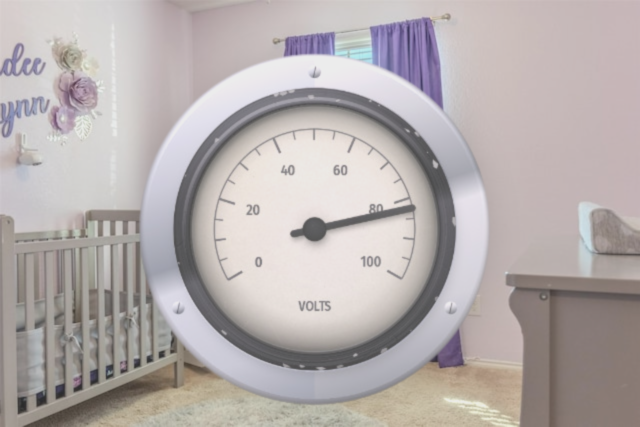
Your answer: 82.5,V
